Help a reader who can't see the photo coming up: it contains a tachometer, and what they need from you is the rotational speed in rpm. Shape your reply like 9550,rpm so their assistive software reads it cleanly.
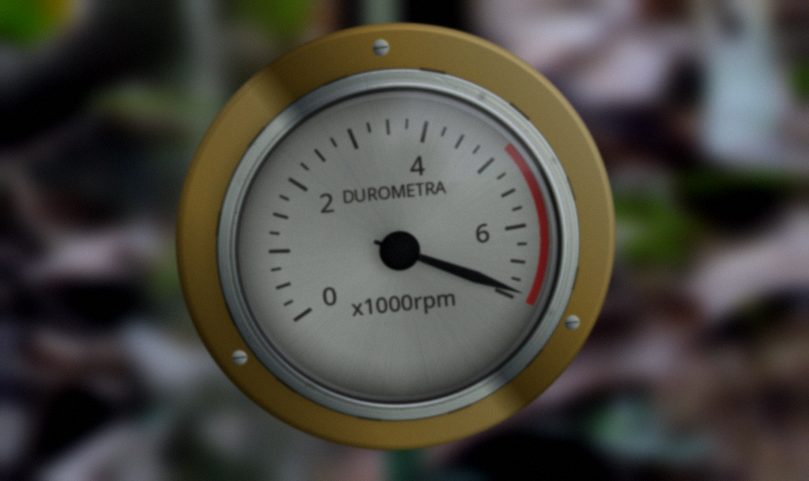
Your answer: 6875,rpm
